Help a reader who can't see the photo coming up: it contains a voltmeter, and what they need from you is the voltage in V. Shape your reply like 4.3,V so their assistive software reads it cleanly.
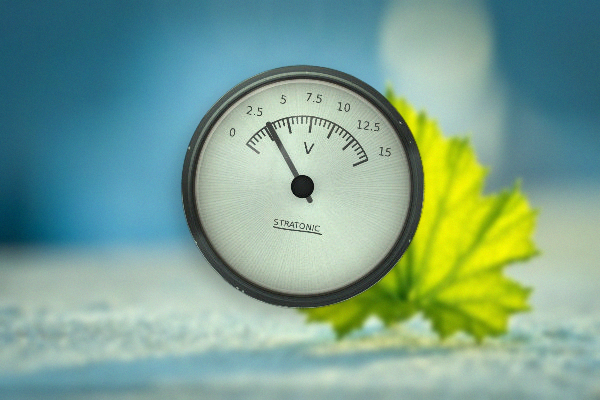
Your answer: 3,V
